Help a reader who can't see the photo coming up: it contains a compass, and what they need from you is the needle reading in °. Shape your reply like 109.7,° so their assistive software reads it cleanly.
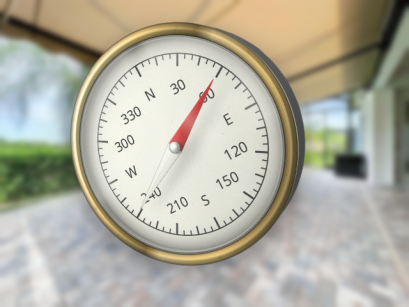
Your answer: 60,°
